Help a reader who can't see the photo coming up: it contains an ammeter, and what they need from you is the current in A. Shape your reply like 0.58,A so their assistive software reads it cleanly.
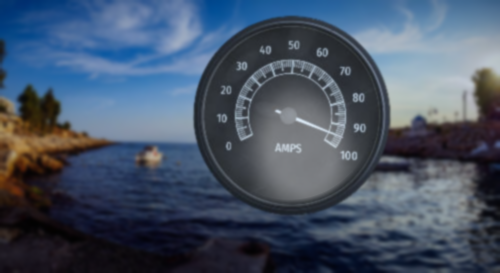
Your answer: 95,A
